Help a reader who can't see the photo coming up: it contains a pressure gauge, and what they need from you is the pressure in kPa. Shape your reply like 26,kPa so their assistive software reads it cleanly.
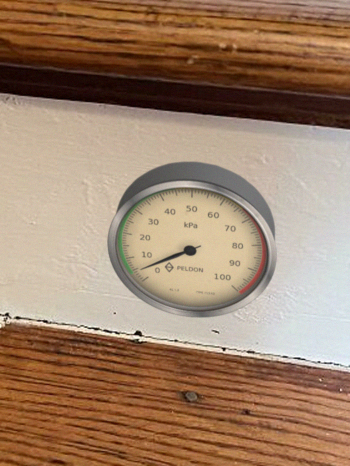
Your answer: 5,kPa
